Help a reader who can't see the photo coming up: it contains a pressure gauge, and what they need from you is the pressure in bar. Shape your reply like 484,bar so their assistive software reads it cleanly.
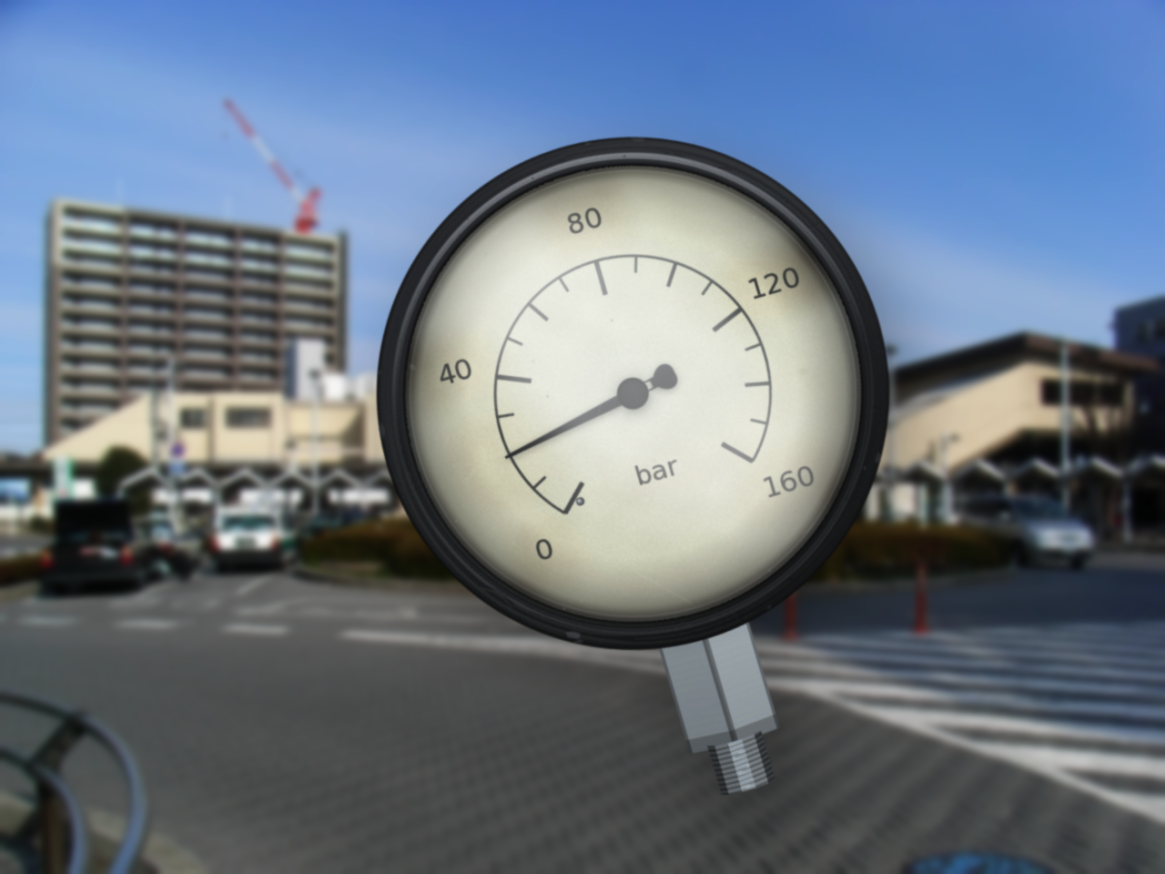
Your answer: 20,bar
